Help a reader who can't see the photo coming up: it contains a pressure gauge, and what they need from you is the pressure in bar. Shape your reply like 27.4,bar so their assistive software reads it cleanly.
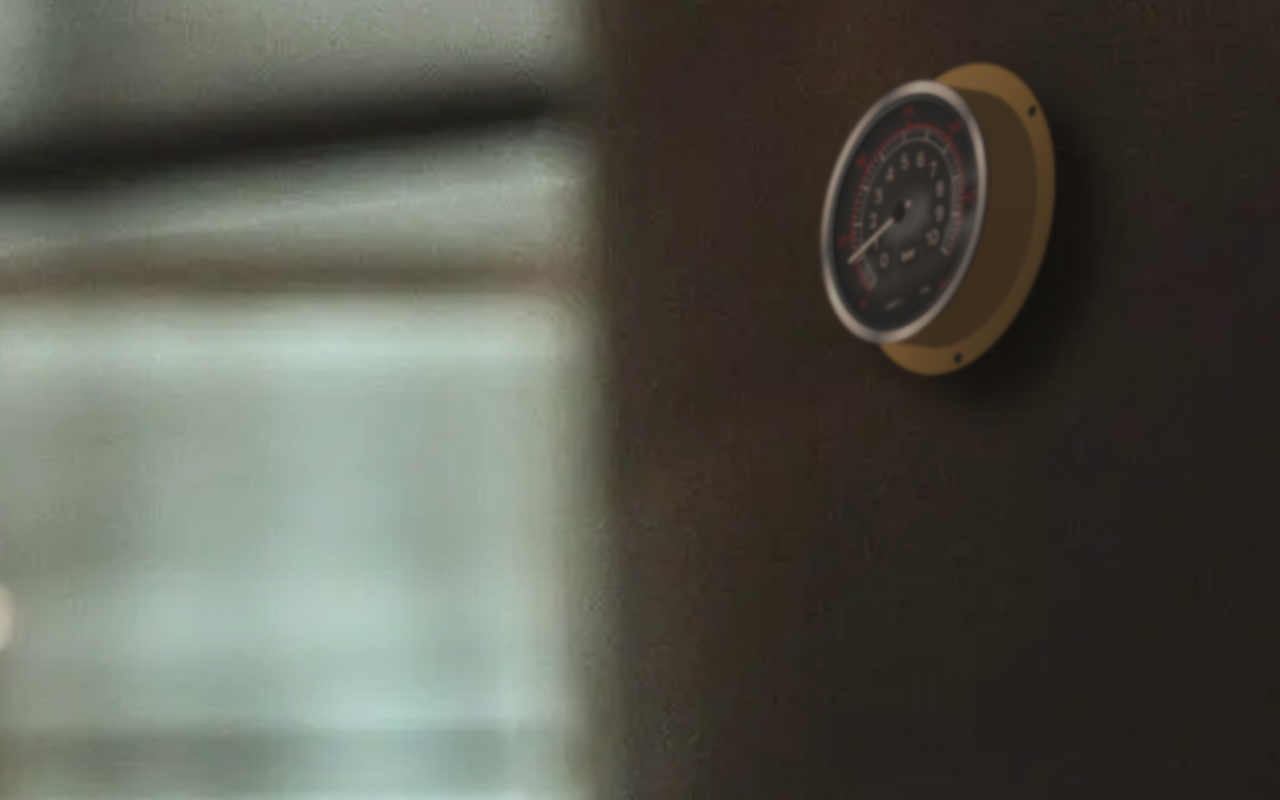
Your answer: 1,bar
